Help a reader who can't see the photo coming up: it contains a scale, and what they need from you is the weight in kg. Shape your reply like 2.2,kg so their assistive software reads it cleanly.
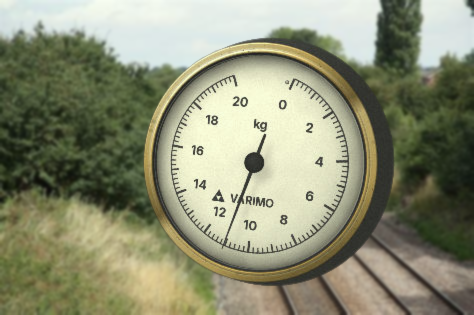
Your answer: 11,kg
